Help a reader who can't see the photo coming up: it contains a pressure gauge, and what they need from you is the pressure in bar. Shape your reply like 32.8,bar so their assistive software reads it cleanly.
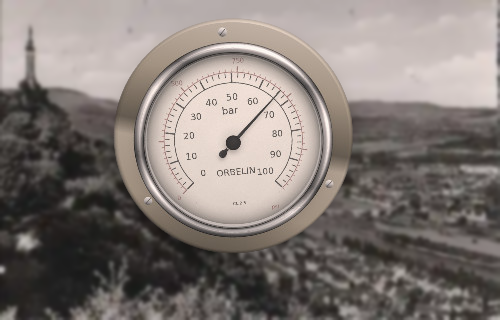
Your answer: 66,bar
